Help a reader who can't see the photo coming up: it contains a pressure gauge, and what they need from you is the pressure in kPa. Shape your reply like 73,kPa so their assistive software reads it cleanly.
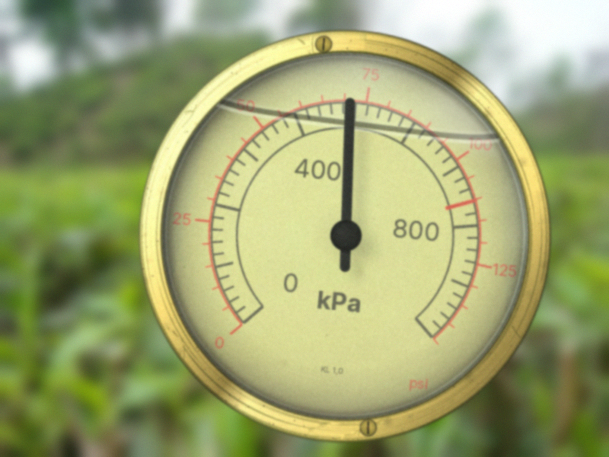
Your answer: 490,kPa
